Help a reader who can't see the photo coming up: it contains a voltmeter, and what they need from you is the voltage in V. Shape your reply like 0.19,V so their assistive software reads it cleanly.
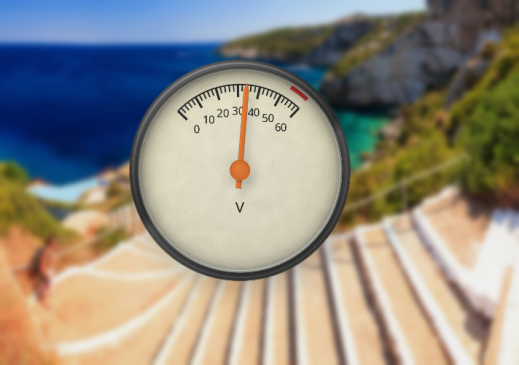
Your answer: 34,V
